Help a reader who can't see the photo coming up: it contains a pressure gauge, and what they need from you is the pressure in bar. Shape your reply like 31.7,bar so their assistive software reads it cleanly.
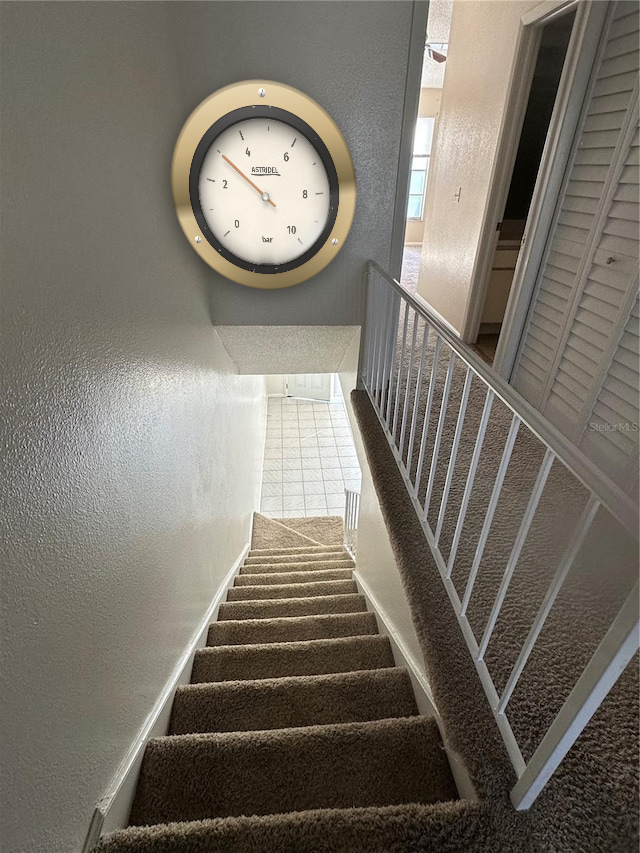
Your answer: 3,bar
